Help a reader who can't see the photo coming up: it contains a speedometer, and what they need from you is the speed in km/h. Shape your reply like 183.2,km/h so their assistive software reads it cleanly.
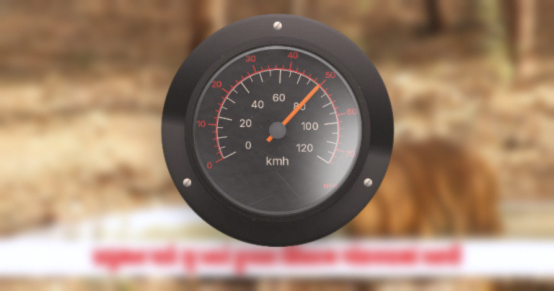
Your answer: 80,km/h
